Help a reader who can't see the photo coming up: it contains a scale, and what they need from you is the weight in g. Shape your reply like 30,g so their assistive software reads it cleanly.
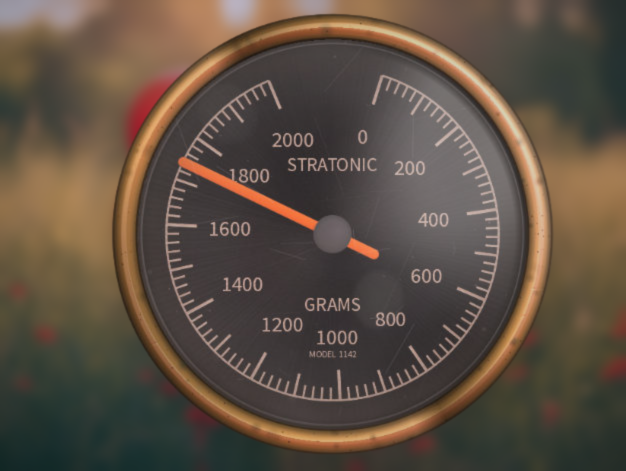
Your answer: 1740,g
